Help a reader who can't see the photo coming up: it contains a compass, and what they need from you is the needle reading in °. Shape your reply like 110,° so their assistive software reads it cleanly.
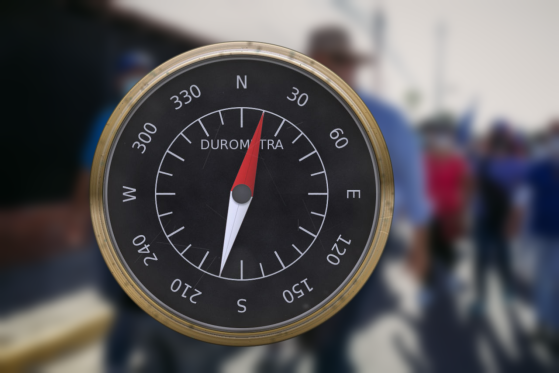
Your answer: 15,°
